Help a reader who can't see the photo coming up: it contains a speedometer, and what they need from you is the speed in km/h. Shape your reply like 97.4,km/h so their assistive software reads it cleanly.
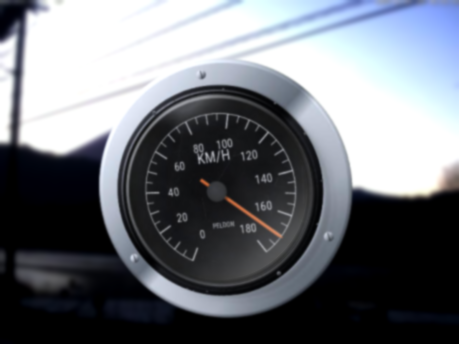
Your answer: 170,km/h
